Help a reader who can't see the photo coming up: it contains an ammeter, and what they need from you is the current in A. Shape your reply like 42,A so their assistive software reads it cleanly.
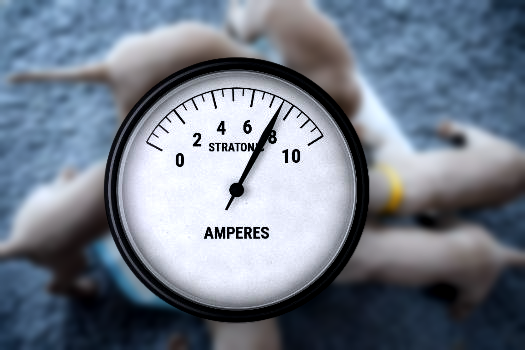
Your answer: 7.5,A
